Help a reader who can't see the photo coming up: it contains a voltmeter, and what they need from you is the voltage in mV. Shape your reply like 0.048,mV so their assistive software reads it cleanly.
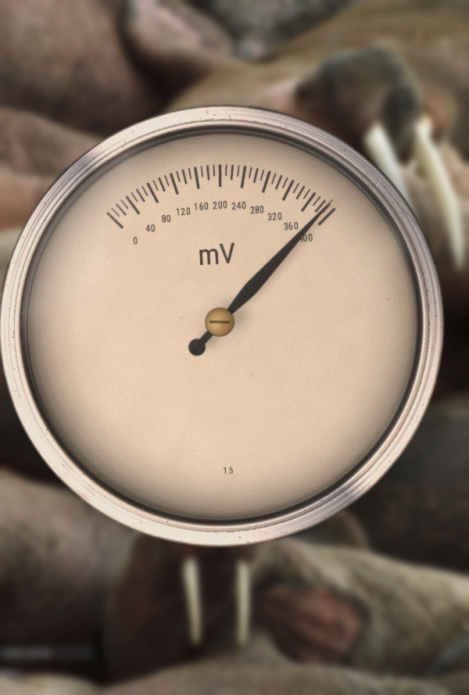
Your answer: 390,mV
